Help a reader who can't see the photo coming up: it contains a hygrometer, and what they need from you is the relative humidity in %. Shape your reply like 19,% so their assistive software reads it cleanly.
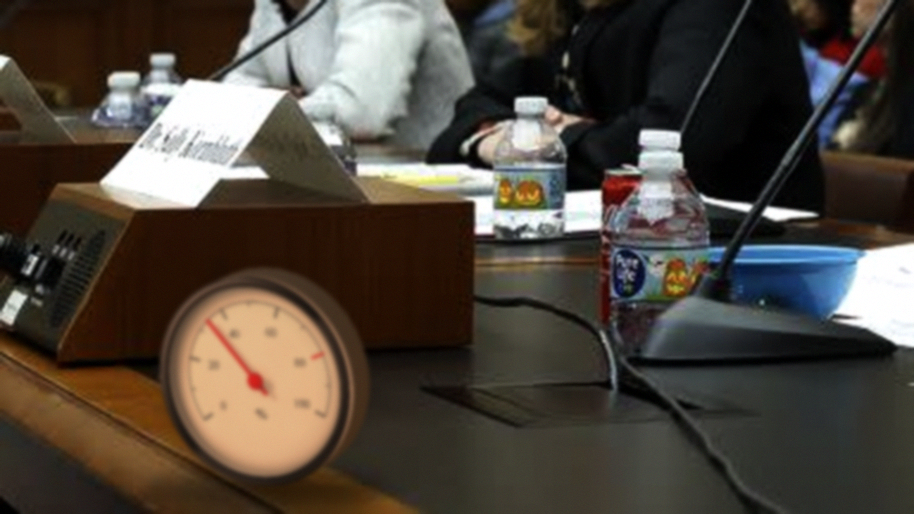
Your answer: 35,%
